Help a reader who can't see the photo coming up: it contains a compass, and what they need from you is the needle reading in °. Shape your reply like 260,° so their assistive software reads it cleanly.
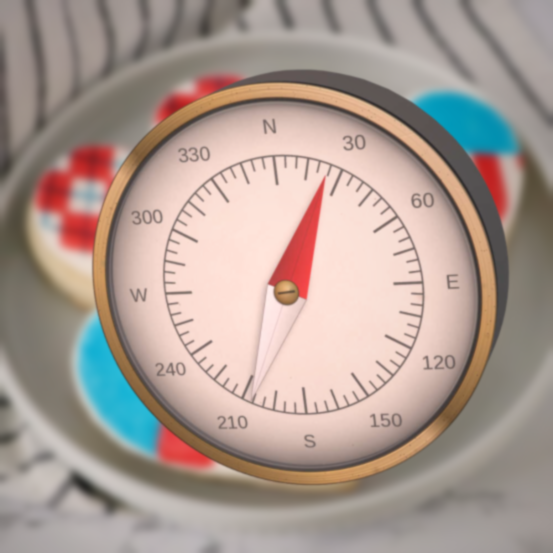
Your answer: 25,°
